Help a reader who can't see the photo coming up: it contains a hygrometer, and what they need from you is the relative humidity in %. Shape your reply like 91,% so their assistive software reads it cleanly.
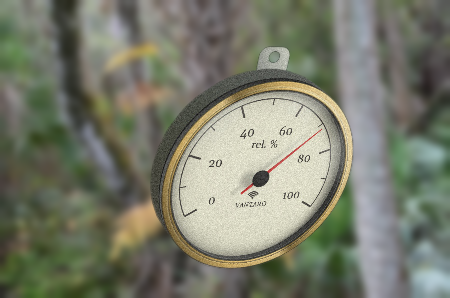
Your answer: 70,%
